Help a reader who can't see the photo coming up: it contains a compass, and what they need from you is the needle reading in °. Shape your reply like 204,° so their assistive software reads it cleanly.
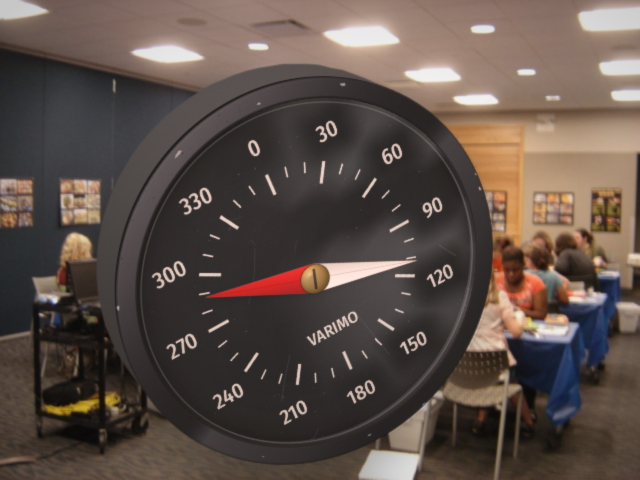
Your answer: 290,°
